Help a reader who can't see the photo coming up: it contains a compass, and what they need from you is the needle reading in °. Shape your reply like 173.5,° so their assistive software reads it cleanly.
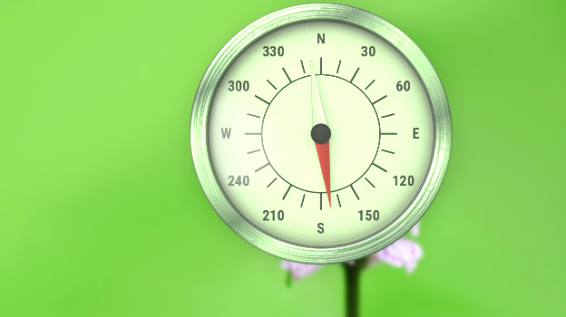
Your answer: 172.5,°
